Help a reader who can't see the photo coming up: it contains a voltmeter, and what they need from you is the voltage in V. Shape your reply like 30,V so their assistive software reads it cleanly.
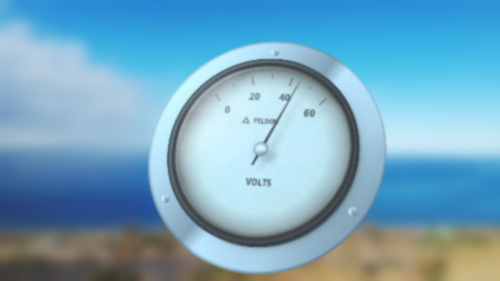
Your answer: 45,V
